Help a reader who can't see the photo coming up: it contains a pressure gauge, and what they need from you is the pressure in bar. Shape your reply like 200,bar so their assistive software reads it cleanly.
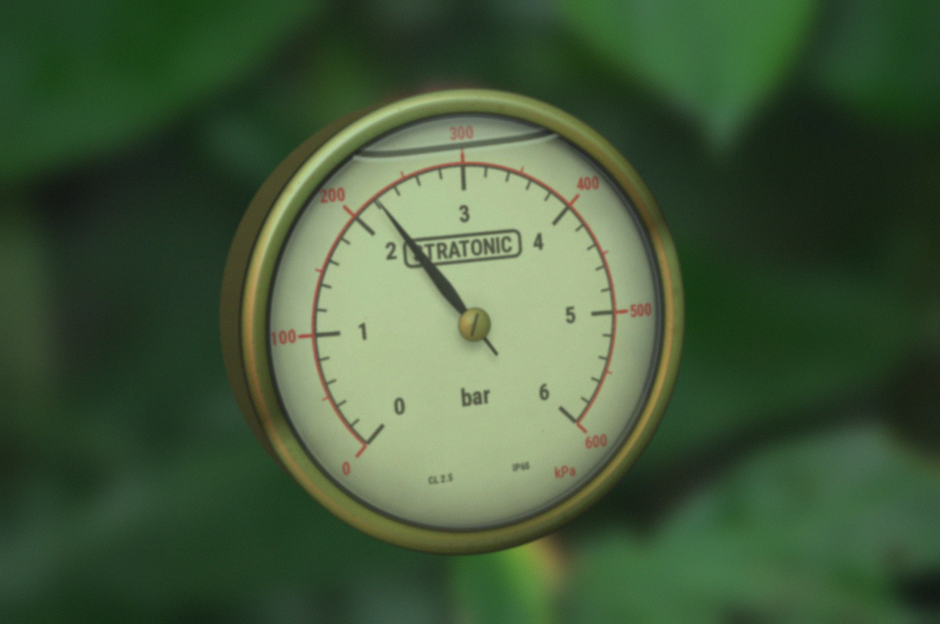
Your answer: 2.2,bar
